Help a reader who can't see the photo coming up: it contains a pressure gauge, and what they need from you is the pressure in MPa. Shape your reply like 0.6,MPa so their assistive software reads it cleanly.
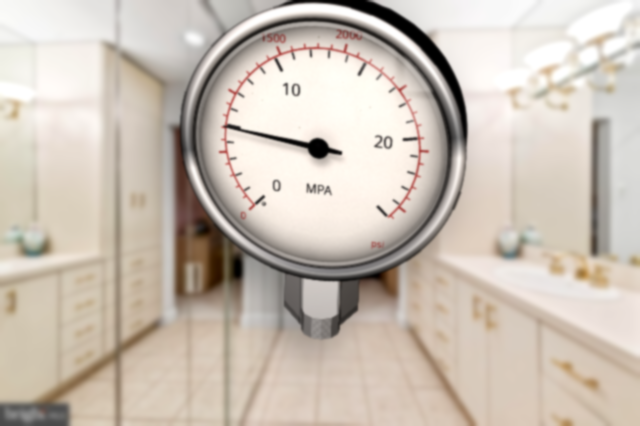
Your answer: 5,MPa
